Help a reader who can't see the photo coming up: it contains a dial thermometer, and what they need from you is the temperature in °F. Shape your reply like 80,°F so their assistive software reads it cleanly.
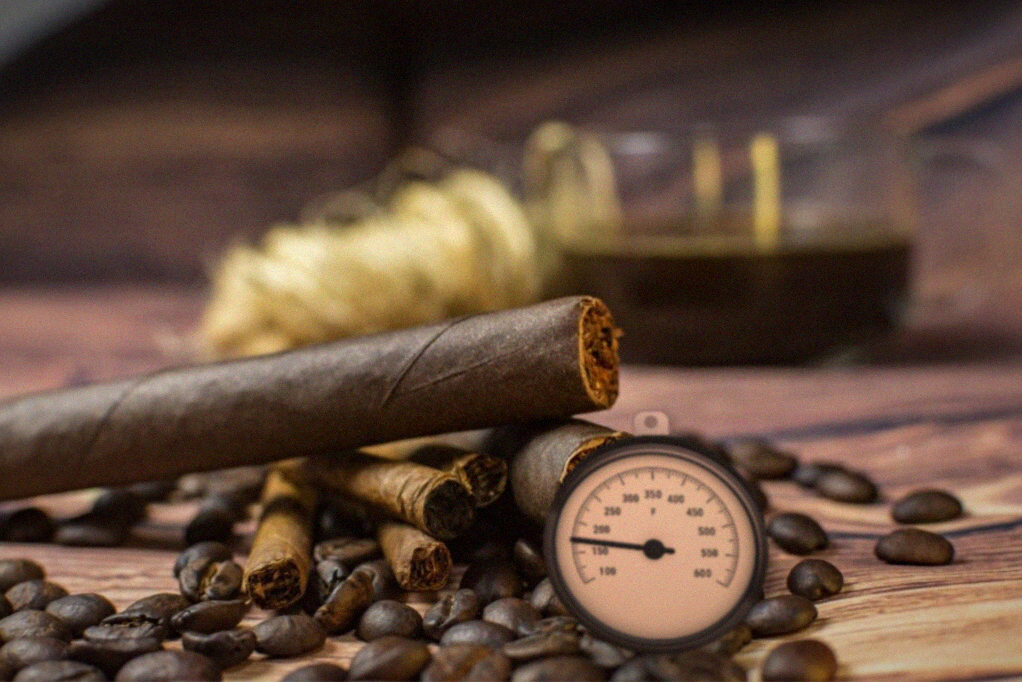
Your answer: 175,°F
